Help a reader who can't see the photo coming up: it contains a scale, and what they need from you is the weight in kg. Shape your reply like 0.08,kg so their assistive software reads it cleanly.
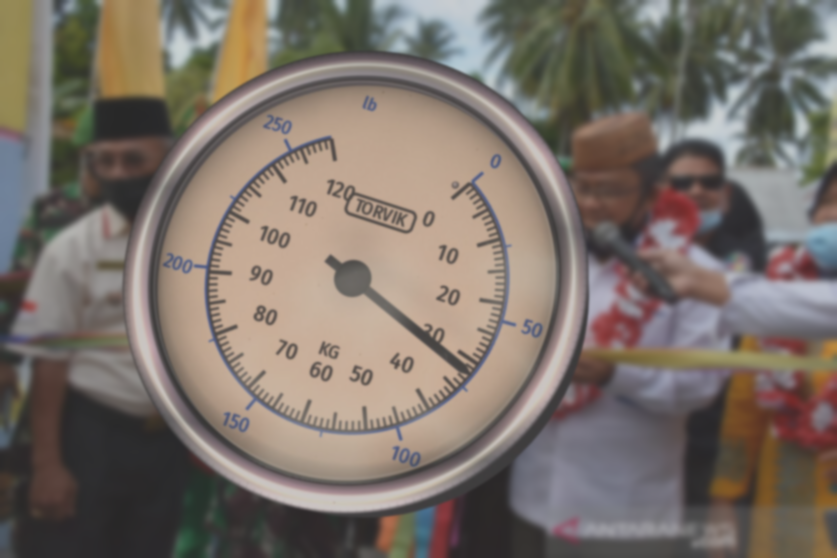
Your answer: 32,kg
